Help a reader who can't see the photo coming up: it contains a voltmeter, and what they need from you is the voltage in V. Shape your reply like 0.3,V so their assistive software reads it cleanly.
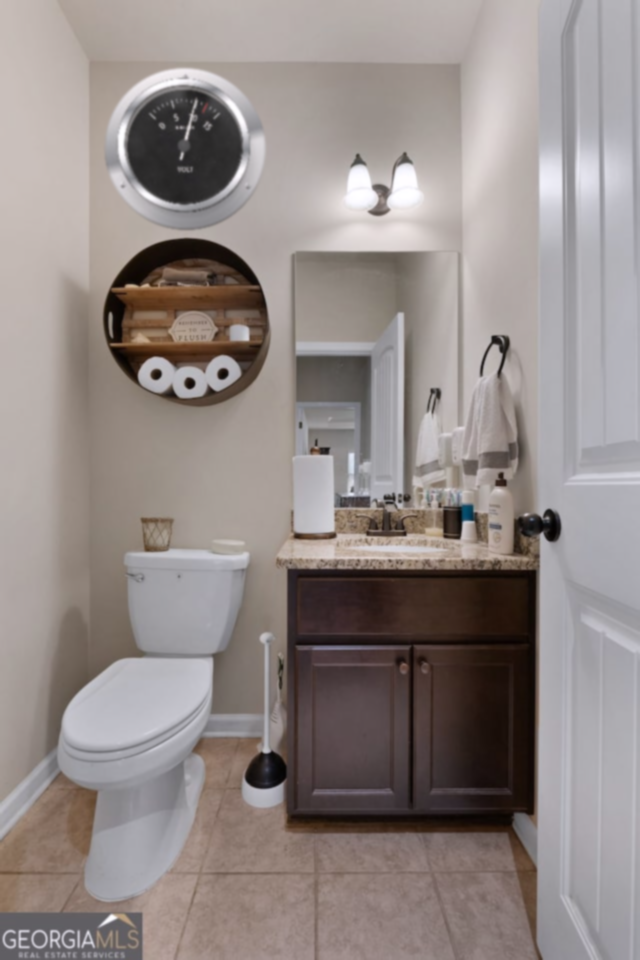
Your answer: 10,V
